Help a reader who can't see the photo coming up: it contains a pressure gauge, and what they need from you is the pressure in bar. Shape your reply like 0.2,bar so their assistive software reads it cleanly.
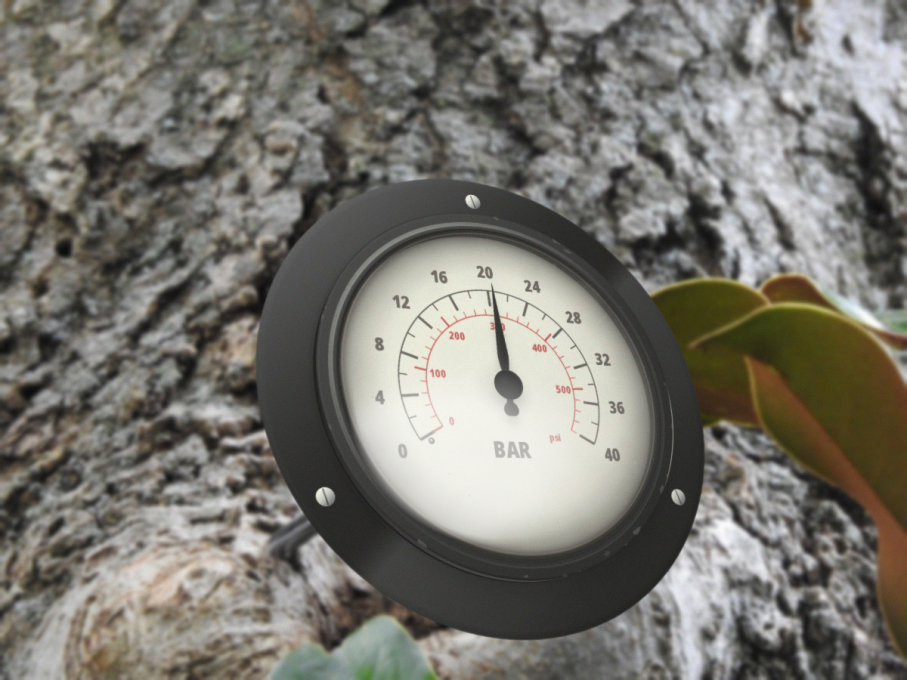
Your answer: 20,bar
